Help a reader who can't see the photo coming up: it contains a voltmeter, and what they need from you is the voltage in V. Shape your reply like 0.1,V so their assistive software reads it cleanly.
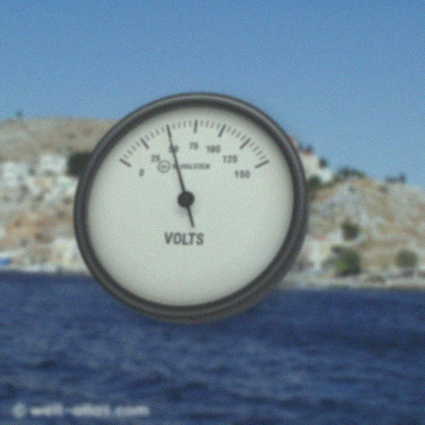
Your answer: 50,V
